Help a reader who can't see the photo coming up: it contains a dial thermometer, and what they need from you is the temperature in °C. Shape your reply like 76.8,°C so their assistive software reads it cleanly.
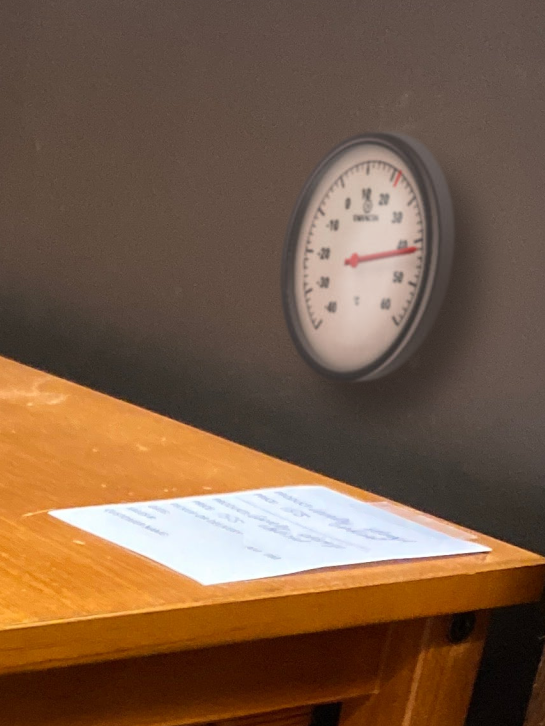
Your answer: 42,°C
